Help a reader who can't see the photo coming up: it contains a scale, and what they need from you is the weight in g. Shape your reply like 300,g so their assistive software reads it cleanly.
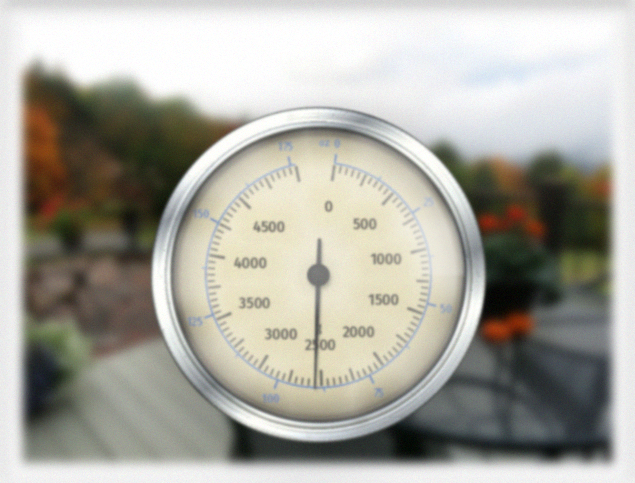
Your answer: 2550,g
